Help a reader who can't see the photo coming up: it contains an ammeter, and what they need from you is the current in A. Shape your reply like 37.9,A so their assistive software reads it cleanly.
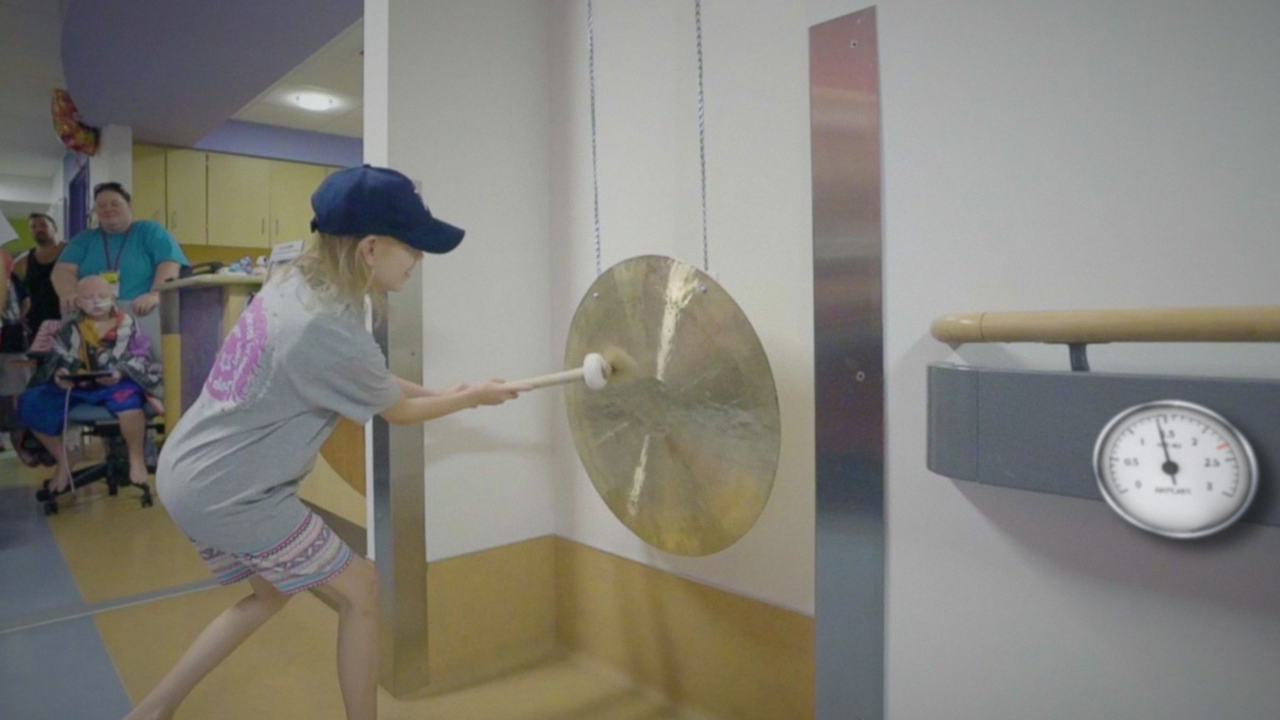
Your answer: 1.4,A
